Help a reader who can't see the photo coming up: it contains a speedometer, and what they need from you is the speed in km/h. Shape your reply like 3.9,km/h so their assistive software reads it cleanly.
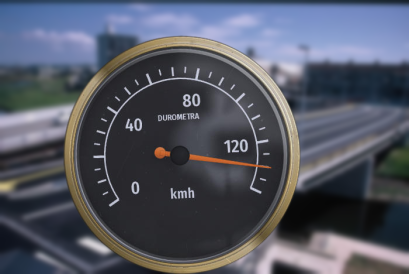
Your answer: 130,km/h
